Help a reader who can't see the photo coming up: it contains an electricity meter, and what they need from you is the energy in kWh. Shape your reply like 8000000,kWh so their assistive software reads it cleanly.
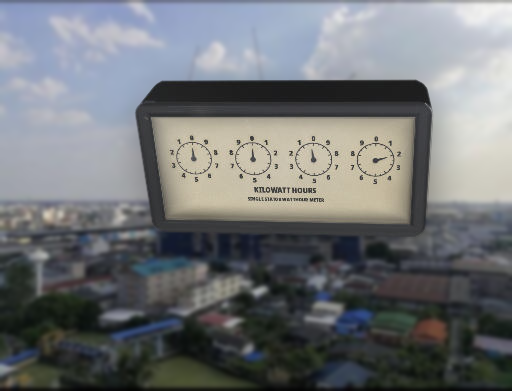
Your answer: 2,kWh
